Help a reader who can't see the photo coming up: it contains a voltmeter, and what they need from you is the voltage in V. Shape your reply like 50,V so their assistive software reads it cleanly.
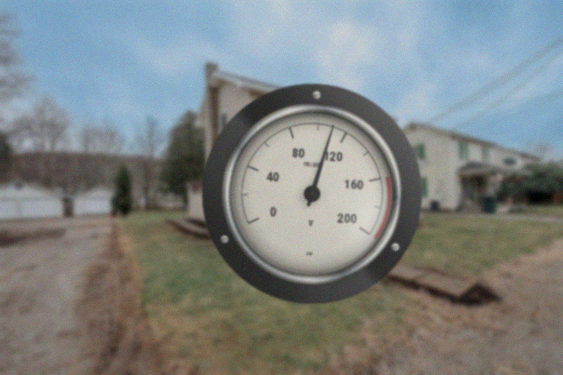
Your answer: 110,V
